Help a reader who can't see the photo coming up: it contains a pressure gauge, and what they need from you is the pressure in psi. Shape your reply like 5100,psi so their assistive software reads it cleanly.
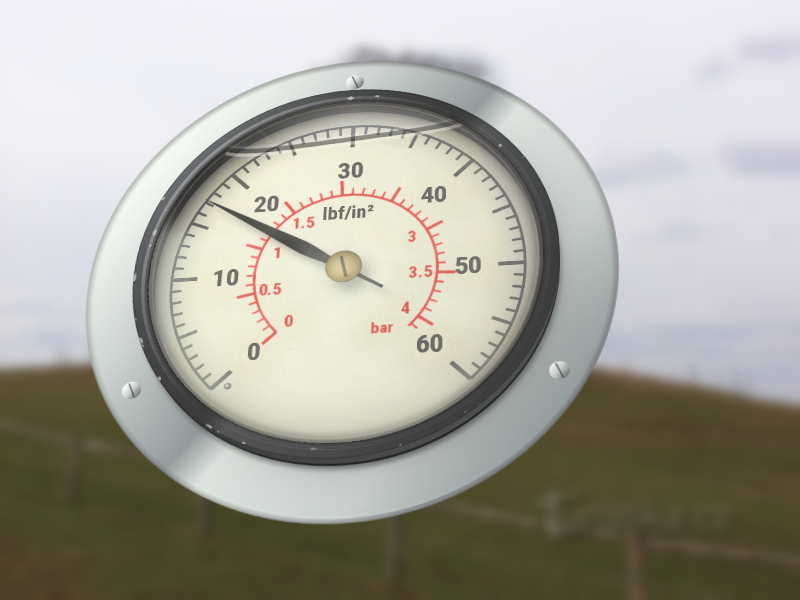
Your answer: 17,psi
